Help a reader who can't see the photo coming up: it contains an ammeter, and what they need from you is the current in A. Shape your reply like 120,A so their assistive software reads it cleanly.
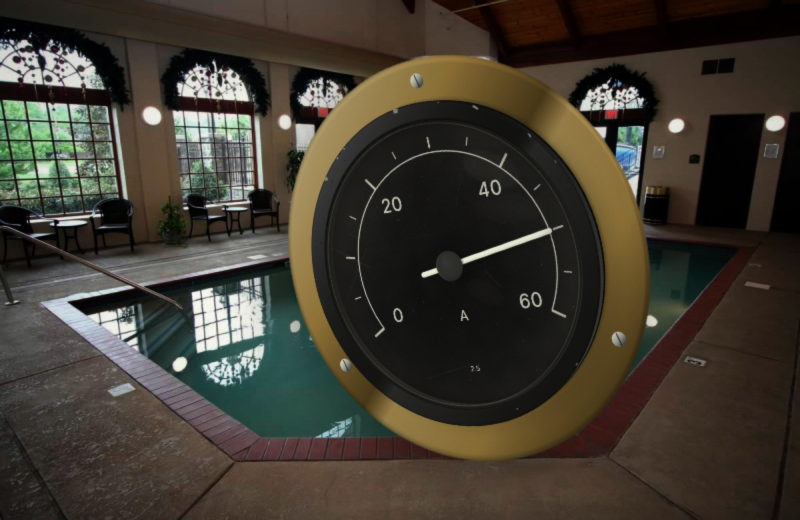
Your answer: 50,A
